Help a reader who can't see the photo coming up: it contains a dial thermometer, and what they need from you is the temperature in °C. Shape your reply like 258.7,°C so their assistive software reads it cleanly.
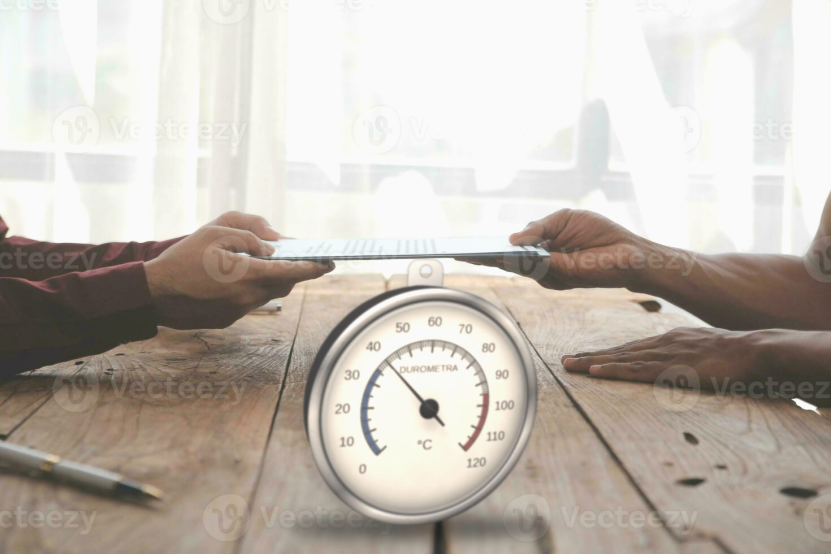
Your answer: 40,°C
